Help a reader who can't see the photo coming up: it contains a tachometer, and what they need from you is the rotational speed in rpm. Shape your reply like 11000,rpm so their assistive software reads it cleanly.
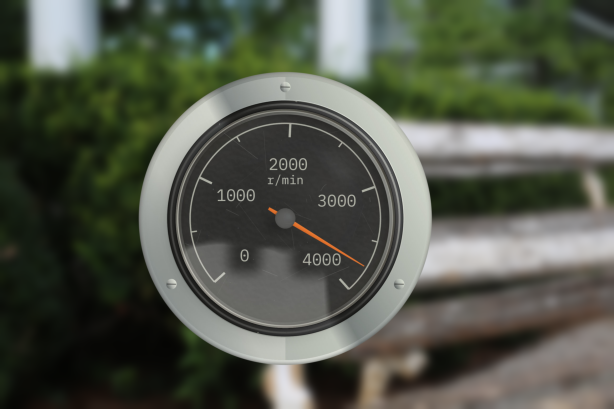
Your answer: 3750,rpm
